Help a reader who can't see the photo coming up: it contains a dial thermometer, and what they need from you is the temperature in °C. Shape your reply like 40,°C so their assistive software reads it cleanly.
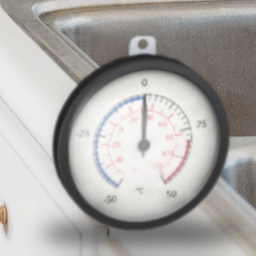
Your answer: 0,°C
